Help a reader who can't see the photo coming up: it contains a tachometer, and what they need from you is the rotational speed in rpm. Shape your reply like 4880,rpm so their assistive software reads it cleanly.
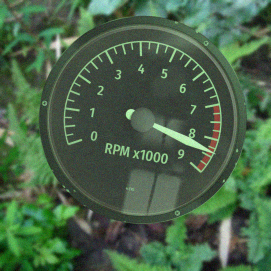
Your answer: 8375,rpm
